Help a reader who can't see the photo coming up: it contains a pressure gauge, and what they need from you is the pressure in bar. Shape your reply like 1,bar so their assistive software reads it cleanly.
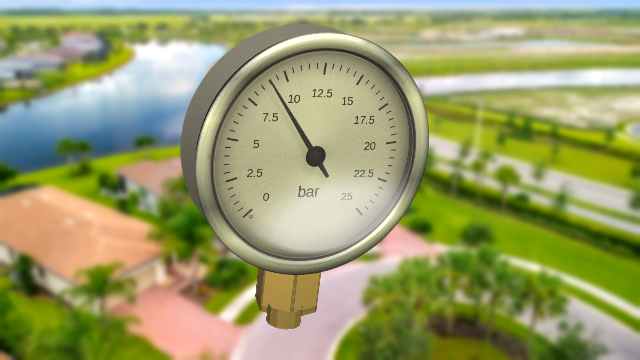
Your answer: 9,bar
